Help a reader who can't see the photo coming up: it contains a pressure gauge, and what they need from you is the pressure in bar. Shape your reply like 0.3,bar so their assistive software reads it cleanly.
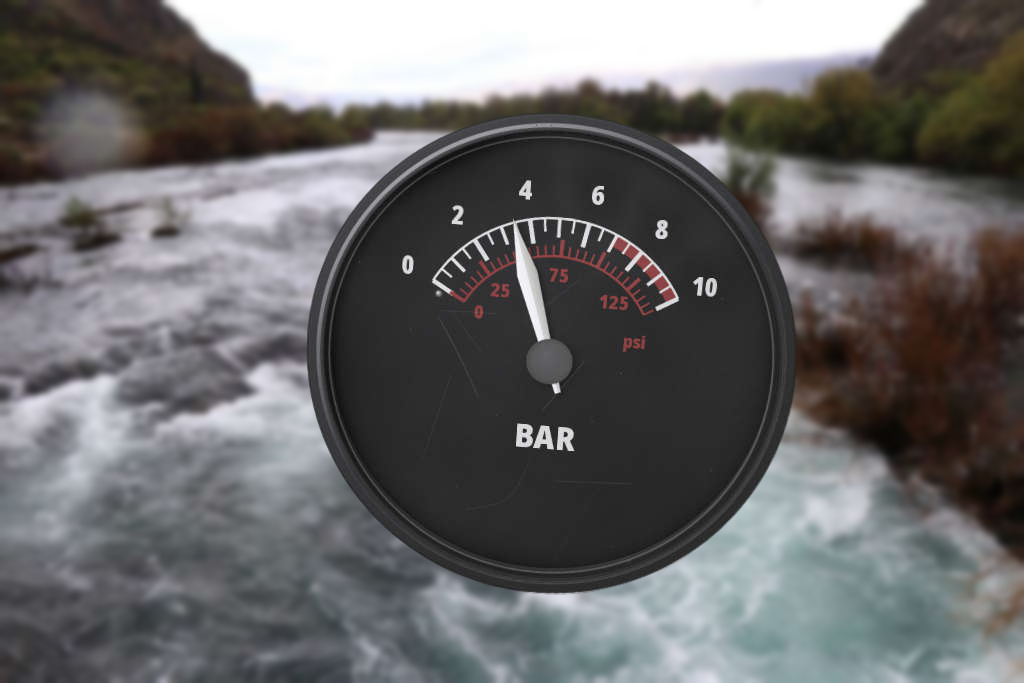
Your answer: 3.5,bar
